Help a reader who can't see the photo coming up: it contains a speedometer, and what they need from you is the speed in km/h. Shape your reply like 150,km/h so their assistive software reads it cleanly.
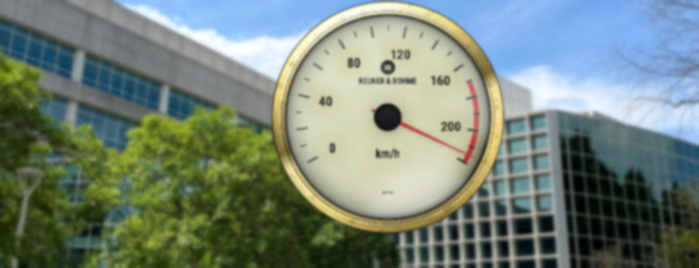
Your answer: 215,km/h
